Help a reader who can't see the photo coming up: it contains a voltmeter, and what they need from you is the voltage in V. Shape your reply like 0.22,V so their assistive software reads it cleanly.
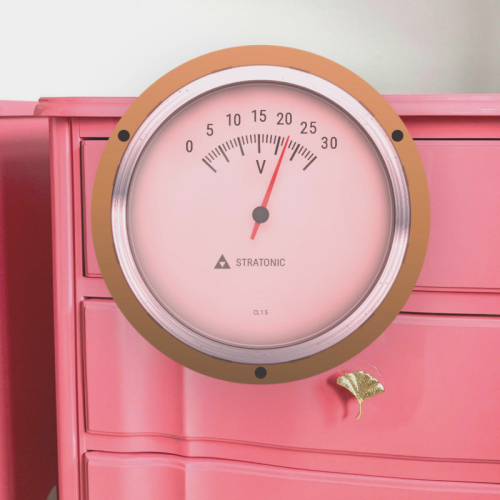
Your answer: 22,V
